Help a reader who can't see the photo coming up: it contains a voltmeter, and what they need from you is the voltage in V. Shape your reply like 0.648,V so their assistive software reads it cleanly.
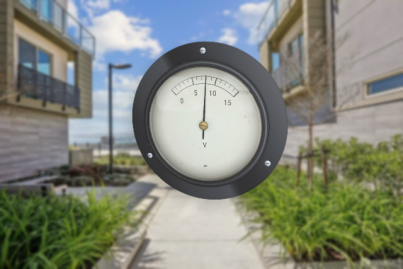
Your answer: 8,V
